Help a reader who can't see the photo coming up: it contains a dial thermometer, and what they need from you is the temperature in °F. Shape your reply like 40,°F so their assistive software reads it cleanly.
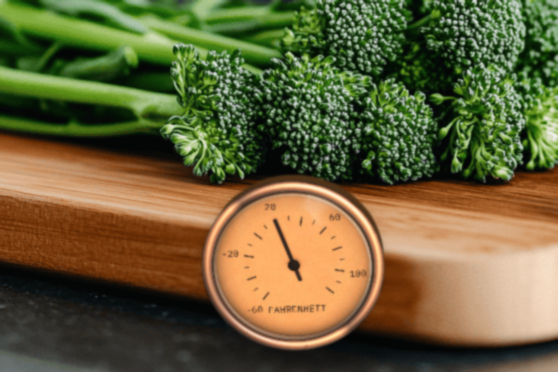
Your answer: 20,°F
